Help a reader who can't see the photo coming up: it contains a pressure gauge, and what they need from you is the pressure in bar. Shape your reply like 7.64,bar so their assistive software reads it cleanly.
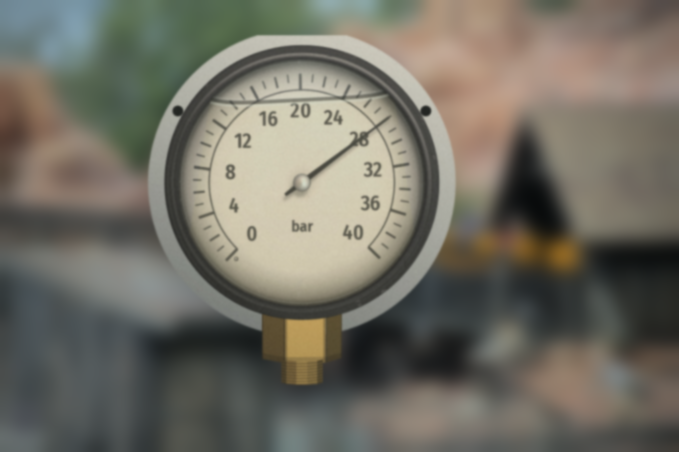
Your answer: 28,bar
